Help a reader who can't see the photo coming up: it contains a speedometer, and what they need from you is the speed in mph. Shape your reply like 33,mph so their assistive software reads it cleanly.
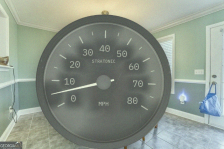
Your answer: 5,mph
